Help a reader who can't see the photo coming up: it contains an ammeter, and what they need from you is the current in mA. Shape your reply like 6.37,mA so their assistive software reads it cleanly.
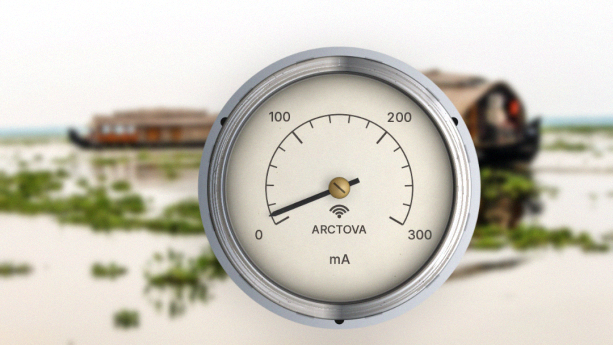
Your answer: 10,mA
